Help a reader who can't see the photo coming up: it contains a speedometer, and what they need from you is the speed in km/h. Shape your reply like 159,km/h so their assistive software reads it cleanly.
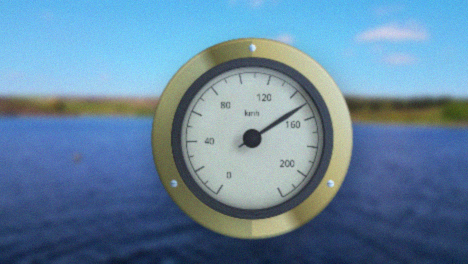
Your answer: 150,km/h
